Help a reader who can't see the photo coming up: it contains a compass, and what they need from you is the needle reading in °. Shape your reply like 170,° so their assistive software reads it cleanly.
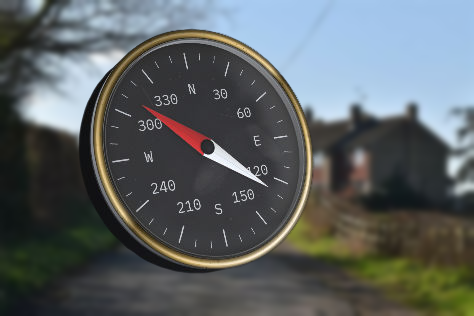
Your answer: 310,°
